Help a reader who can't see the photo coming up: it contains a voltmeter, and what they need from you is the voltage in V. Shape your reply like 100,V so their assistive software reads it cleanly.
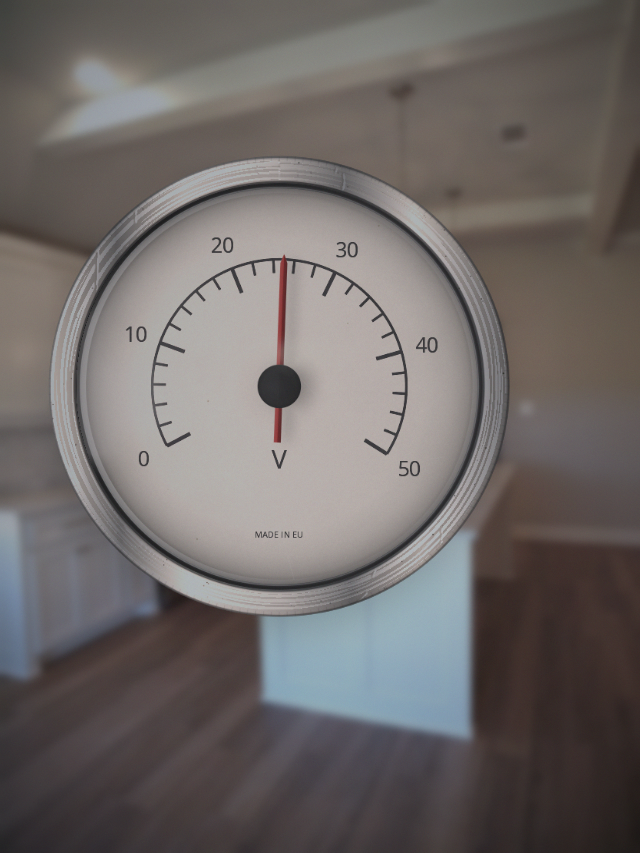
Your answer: 25,V
